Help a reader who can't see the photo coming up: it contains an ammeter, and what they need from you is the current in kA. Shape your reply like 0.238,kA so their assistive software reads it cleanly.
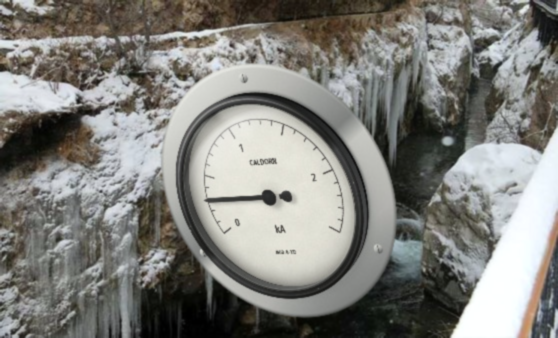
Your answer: 0.3,kA
